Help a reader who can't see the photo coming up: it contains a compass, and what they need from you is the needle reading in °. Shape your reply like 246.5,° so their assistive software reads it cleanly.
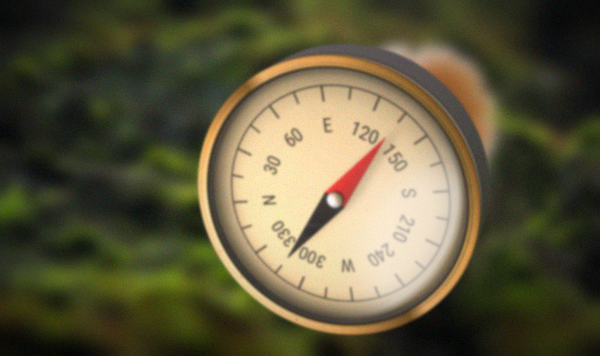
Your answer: 135,°
